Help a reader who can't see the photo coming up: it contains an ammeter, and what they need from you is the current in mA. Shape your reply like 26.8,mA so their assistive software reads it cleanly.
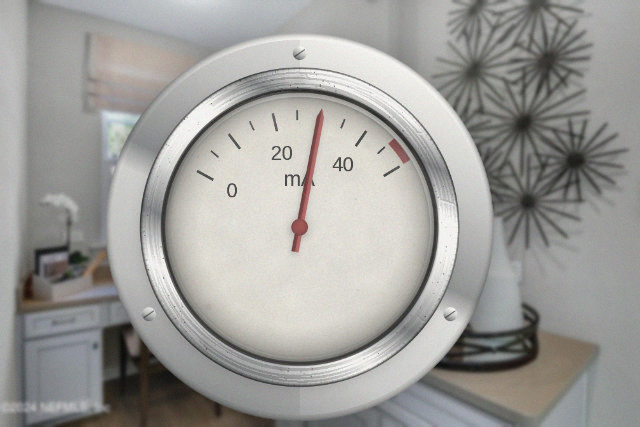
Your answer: 30,mA
